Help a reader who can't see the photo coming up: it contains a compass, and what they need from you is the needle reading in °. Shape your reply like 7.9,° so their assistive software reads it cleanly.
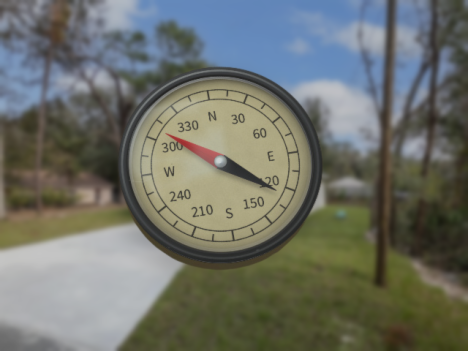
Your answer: 307.5,°
